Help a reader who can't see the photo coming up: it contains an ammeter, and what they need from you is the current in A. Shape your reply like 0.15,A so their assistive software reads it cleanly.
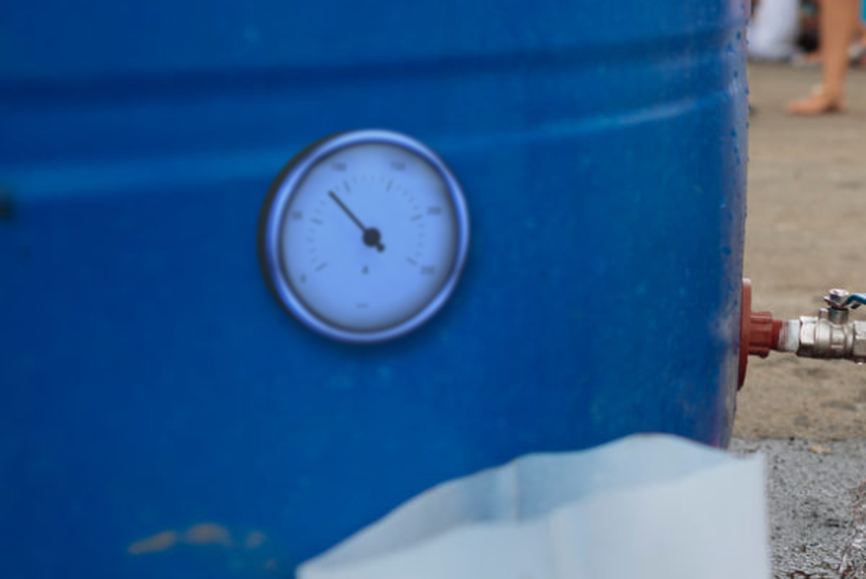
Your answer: 80,A
